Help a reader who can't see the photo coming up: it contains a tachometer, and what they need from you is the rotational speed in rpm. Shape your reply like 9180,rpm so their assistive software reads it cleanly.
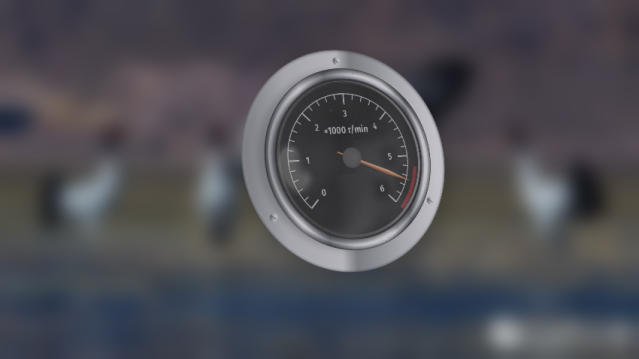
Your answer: 5500,rpm
